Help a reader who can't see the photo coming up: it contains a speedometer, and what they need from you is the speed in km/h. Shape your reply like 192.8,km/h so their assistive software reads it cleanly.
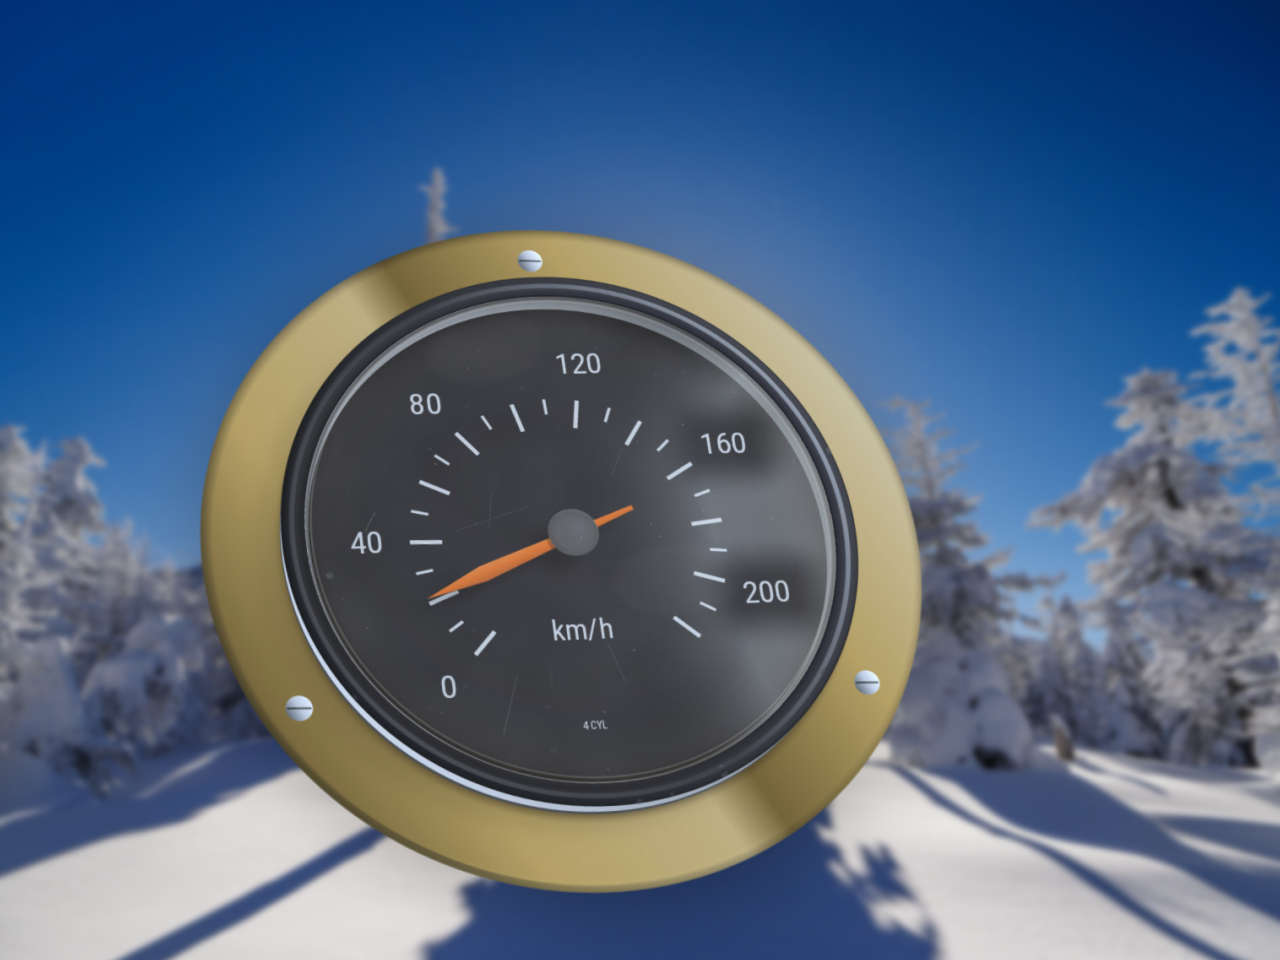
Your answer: 20,km/h
